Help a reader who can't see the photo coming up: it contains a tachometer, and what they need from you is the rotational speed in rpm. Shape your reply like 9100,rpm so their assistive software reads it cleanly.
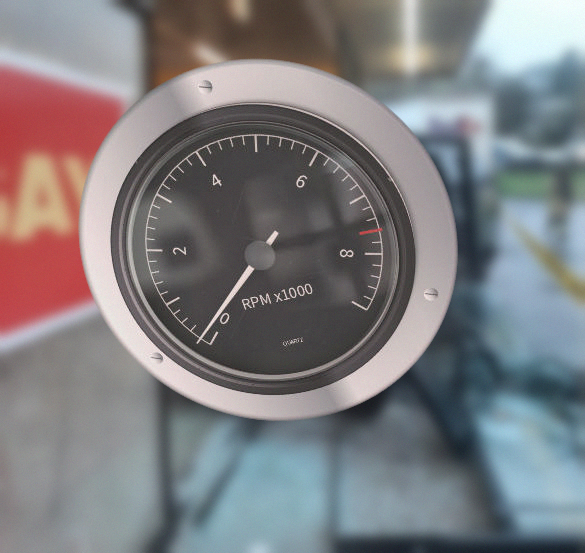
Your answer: 200,rpm
